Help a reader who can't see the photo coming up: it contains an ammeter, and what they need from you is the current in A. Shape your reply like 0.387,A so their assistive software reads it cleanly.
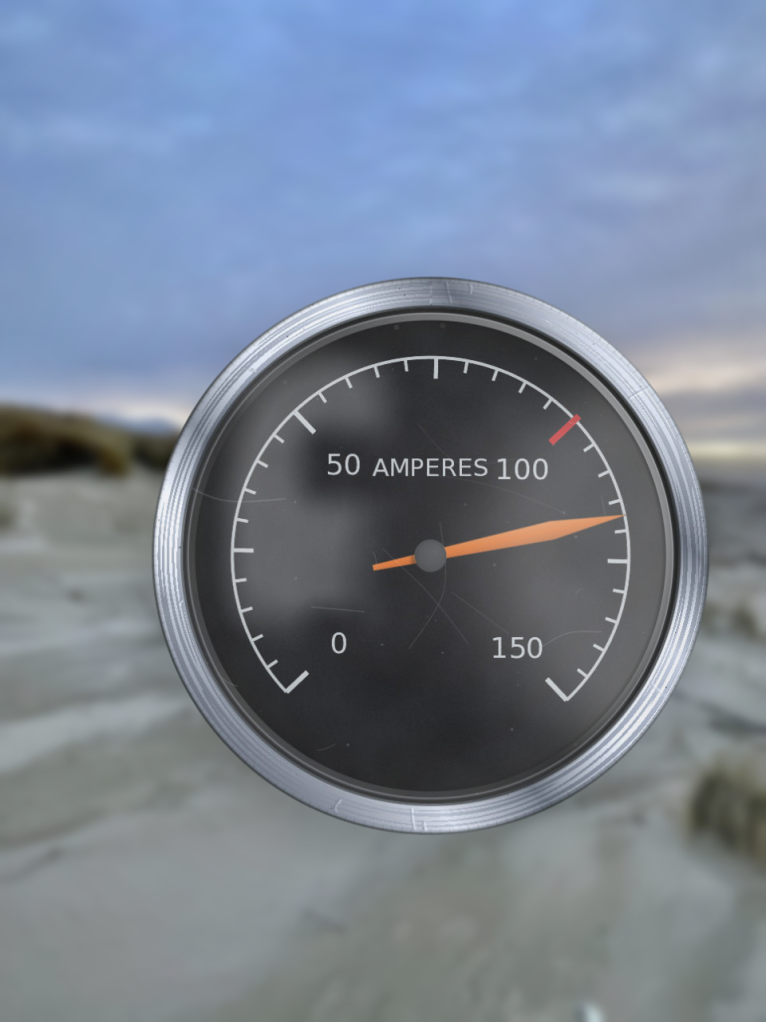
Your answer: 117.5,A
